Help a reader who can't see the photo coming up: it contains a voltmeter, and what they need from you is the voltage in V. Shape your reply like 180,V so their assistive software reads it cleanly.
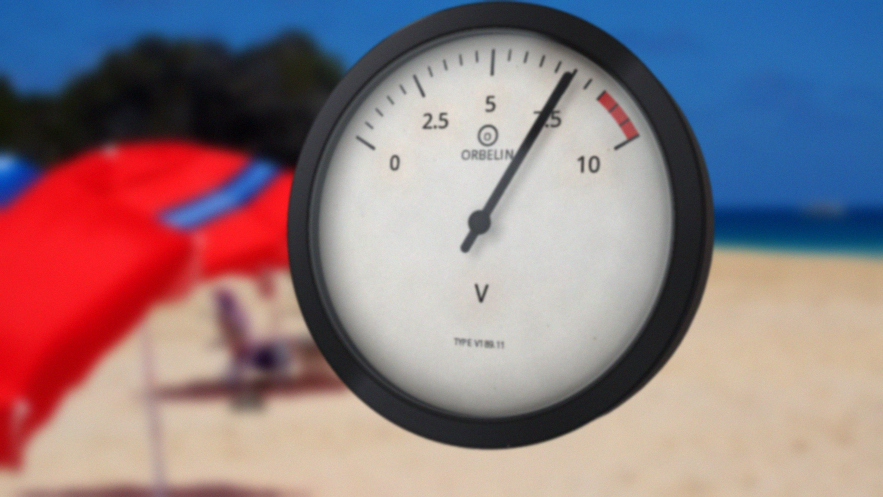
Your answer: 7.5,V
